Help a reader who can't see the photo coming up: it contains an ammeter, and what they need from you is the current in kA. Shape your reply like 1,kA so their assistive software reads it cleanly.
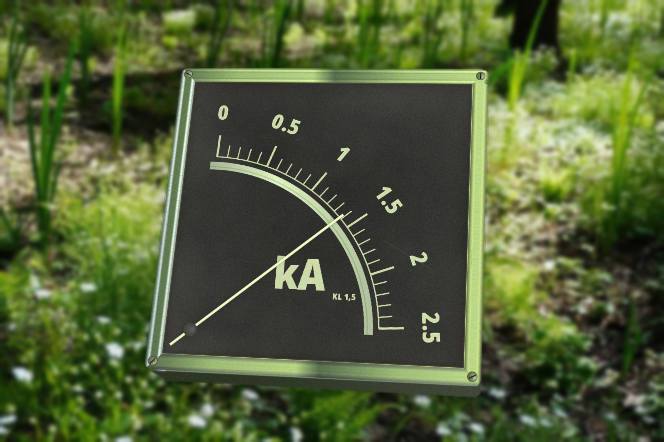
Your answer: 1.4,kA
